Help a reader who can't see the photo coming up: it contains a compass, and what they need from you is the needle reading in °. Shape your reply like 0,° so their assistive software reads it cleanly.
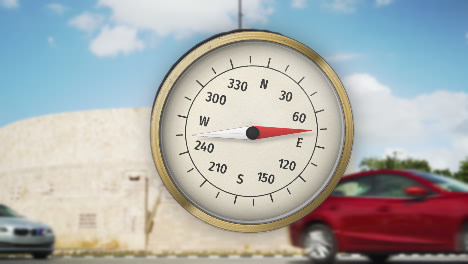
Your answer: 75,°
